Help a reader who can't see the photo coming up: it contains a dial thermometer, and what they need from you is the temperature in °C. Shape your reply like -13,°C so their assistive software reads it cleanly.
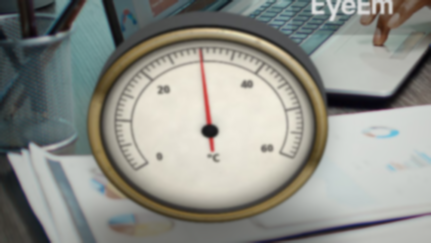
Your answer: 30,°C
